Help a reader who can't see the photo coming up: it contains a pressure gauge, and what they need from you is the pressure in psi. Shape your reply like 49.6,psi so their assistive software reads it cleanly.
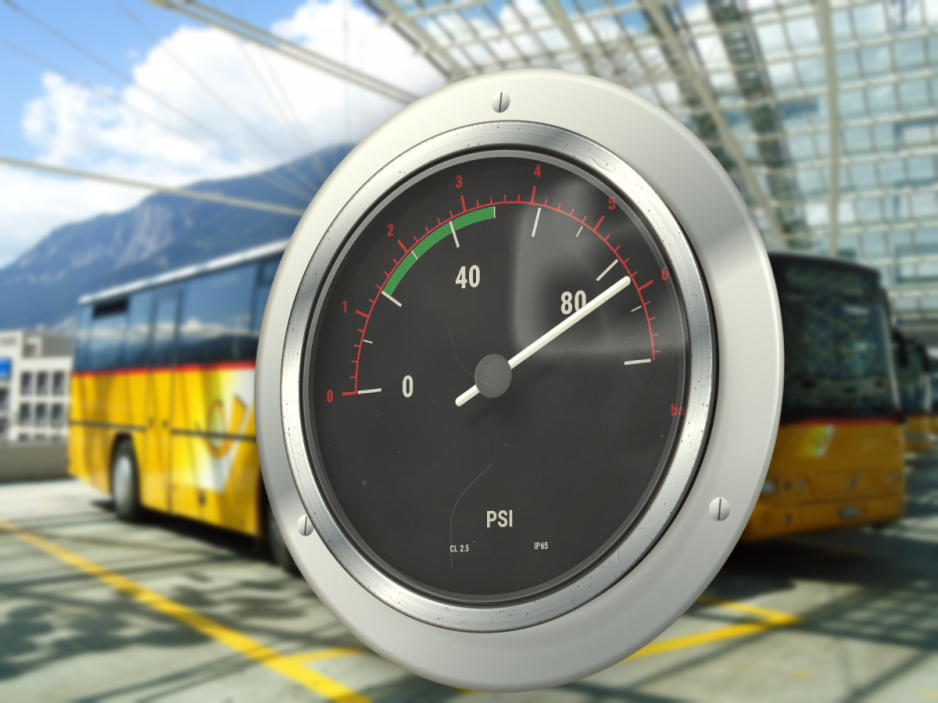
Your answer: 85,psi
